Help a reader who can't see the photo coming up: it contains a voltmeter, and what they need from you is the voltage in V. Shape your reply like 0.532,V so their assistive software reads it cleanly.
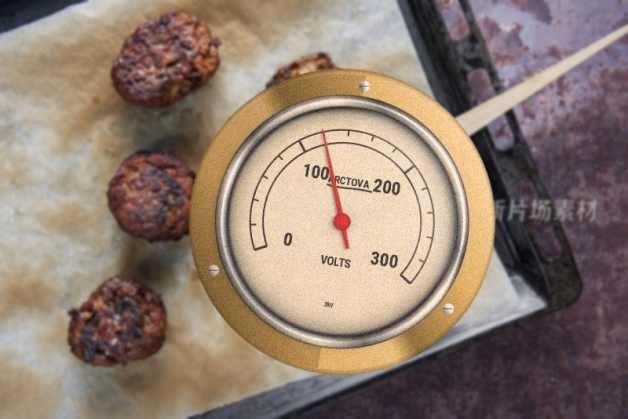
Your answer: 120,V
